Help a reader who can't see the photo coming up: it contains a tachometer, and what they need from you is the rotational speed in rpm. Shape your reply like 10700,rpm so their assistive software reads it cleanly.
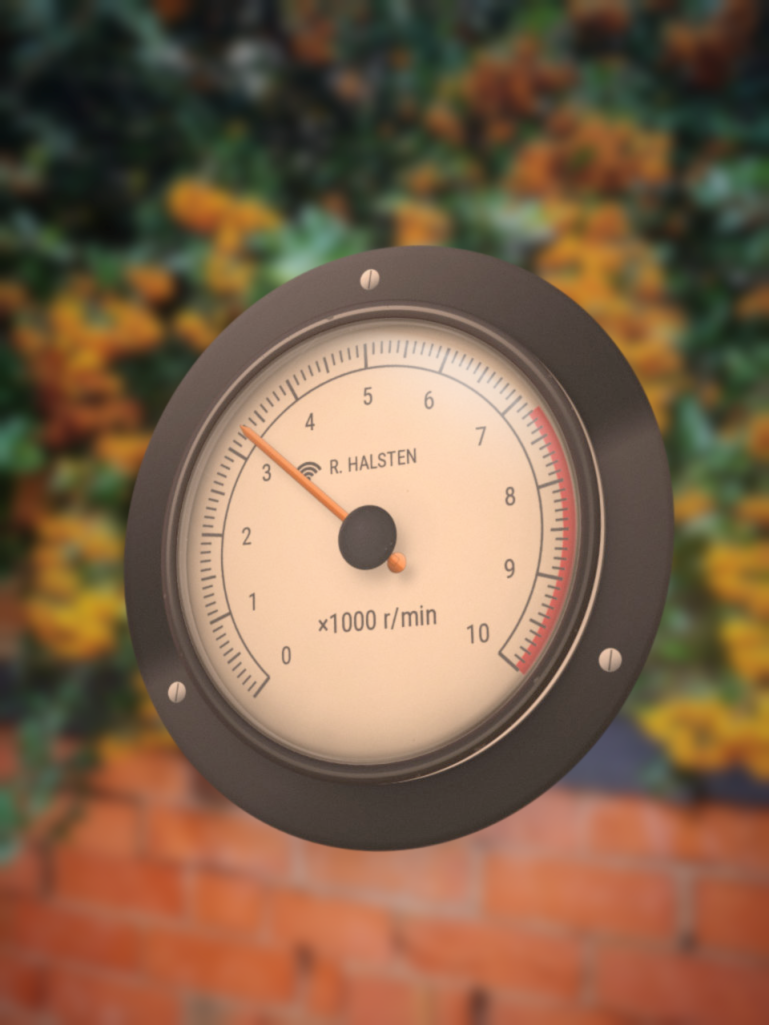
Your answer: 3300,rpm
